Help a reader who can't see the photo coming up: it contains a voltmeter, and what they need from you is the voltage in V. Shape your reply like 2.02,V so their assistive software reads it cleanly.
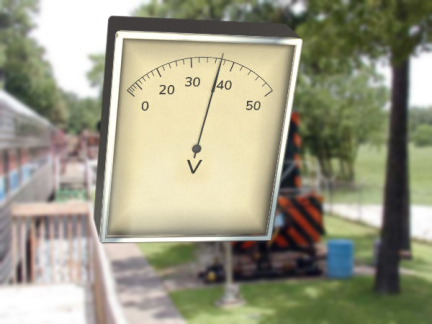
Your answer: 37,V
